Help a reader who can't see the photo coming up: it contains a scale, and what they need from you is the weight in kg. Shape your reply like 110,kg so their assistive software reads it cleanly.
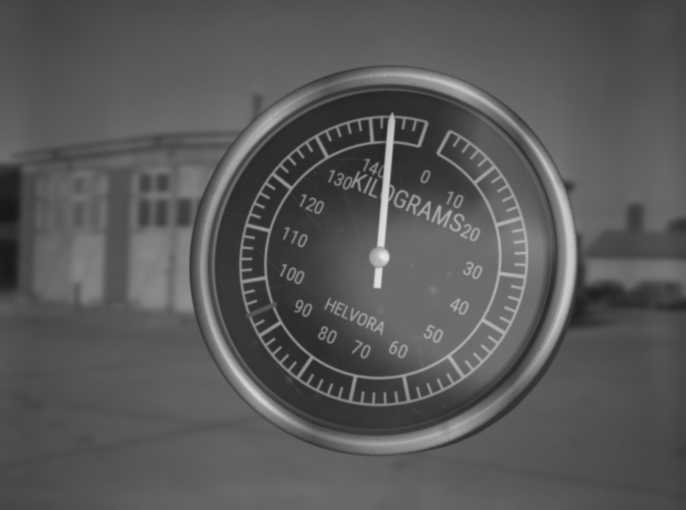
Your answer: 144,kg
